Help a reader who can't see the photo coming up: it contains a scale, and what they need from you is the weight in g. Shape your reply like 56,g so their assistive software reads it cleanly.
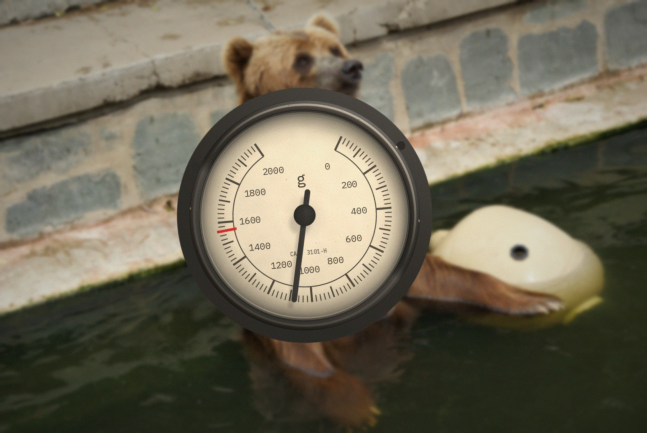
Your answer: 1080,g
